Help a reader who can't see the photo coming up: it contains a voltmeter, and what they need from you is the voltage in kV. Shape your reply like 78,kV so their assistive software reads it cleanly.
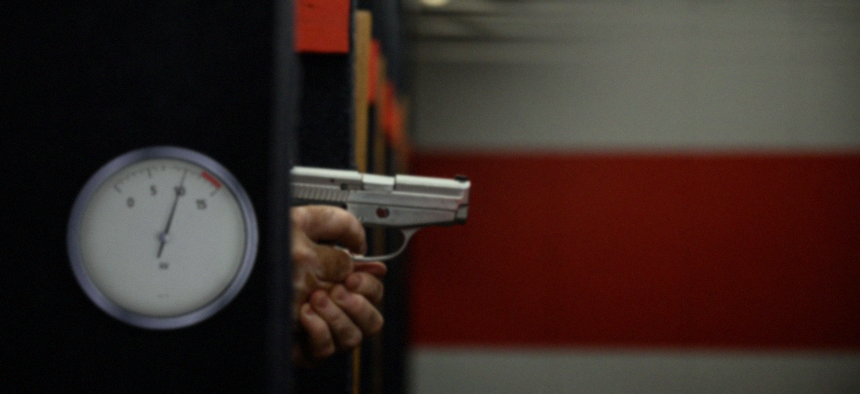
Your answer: 10,kV
